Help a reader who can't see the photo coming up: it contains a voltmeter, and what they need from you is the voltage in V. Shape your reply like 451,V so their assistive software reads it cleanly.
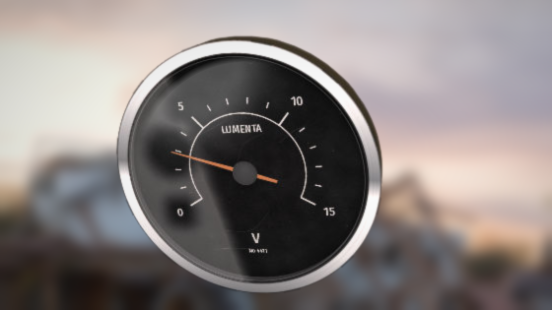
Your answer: 3,V
